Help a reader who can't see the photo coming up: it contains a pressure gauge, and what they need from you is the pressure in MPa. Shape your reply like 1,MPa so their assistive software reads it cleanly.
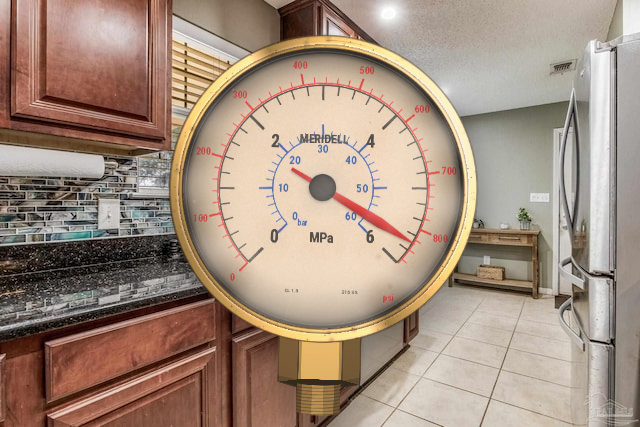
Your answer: 5.7,MPa
